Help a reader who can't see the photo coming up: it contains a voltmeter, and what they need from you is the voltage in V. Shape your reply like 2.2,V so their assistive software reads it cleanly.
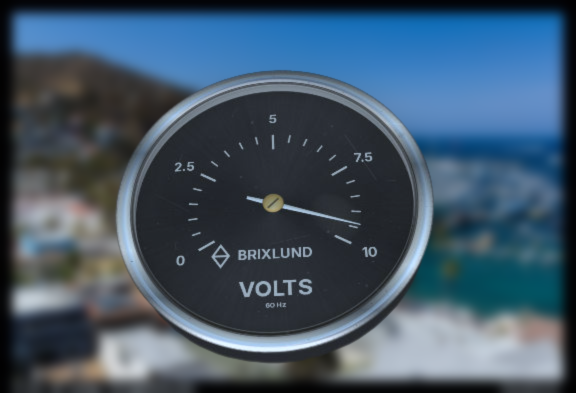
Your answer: 9.5,V
